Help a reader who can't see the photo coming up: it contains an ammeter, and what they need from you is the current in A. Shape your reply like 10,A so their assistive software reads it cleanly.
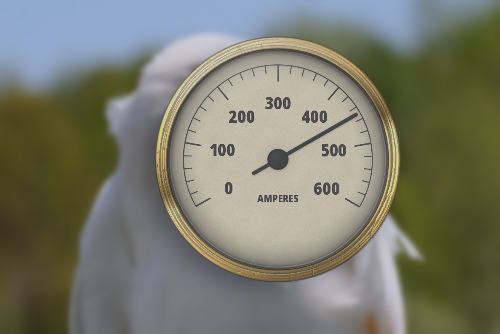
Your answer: 450,A
